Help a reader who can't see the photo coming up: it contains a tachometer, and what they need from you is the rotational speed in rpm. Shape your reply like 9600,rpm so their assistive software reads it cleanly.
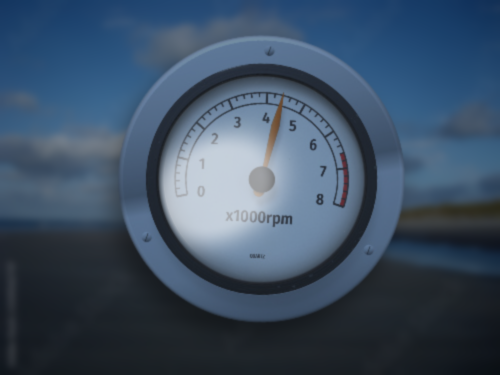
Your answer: 4400,rpm
